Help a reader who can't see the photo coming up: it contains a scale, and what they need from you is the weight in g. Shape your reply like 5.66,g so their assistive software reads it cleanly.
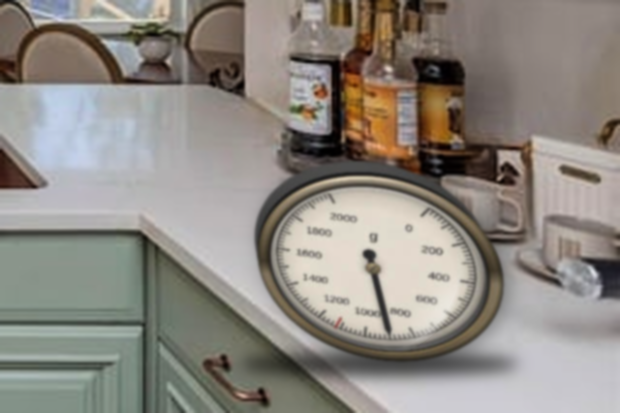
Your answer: 900,g
